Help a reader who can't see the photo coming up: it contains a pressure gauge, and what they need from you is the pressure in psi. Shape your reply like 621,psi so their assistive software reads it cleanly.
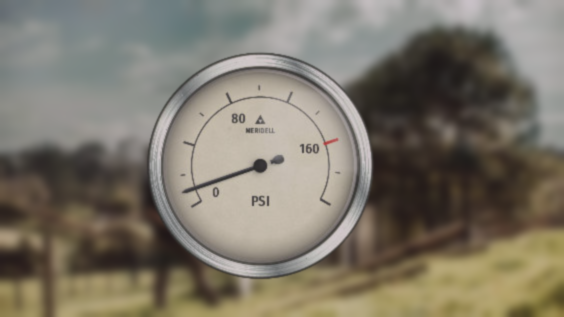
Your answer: 10,psi
